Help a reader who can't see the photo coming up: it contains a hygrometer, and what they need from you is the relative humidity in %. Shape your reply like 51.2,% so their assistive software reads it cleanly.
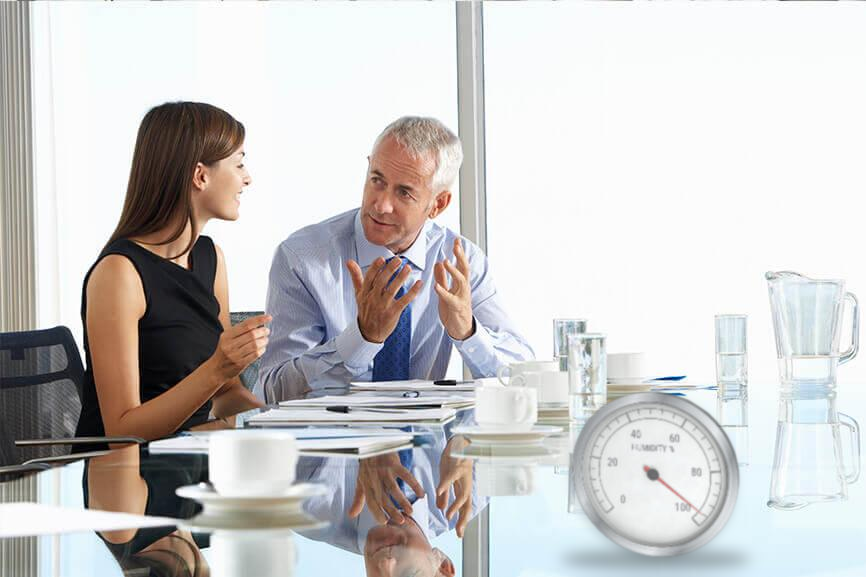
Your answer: 96,%
